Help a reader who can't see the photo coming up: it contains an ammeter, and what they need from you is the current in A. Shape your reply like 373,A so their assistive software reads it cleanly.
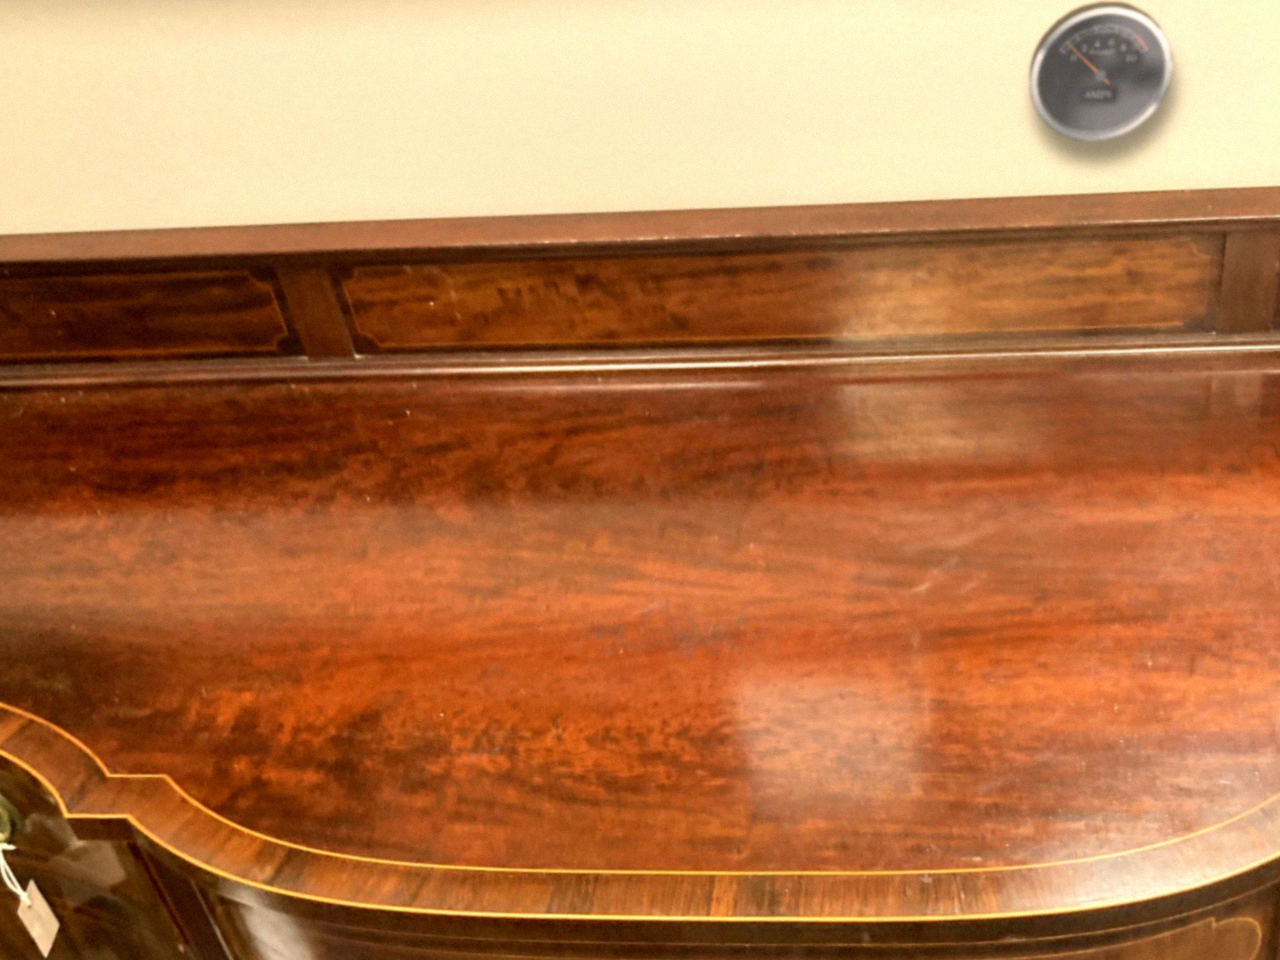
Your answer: 1,A
